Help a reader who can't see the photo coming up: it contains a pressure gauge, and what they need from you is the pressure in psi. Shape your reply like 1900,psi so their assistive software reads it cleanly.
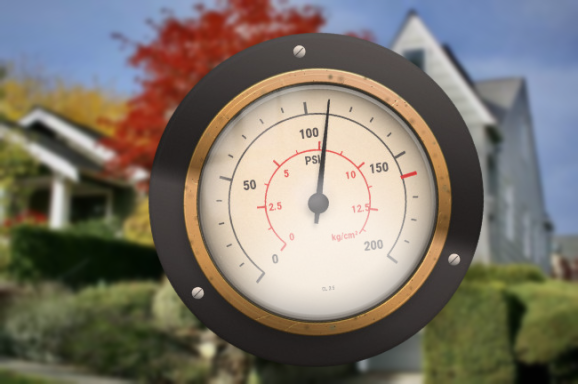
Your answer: 110,psi
